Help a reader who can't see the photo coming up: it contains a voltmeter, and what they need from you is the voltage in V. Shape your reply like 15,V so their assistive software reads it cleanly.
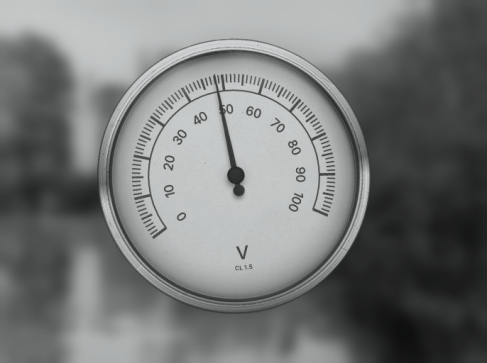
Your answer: 48,V
